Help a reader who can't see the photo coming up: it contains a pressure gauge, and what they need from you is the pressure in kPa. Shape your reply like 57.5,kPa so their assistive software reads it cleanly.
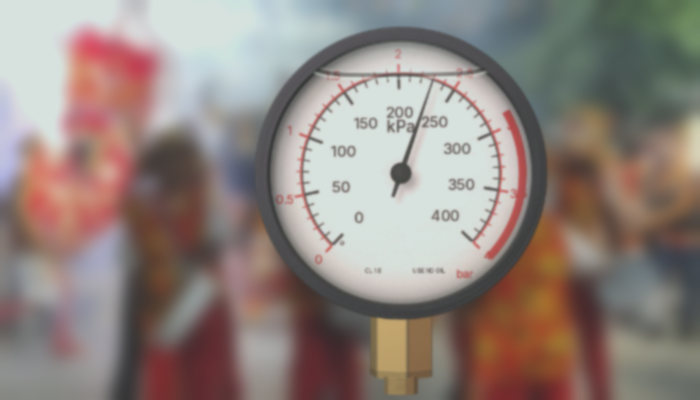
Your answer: 230,kPa
